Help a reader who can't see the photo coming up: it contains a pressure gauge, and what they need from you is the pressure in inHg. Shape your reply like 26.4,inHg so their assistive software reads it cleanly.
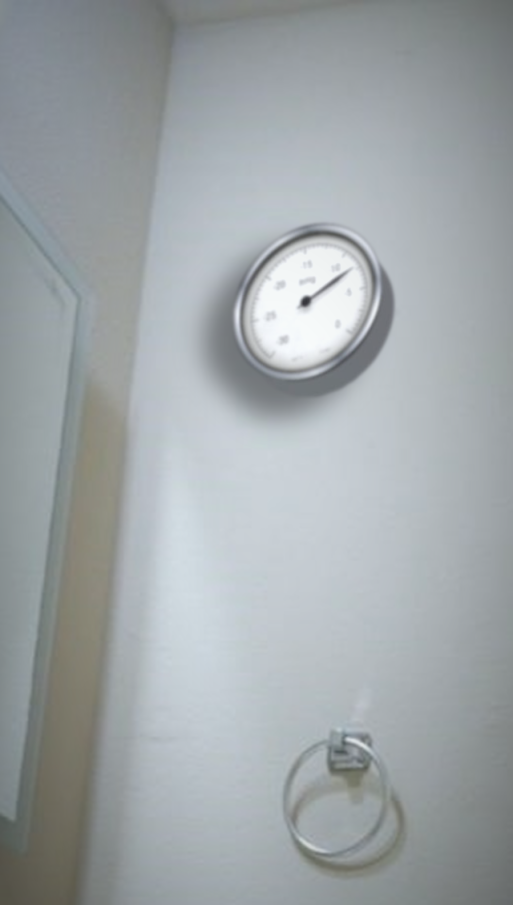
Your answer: -7.5,inHg
